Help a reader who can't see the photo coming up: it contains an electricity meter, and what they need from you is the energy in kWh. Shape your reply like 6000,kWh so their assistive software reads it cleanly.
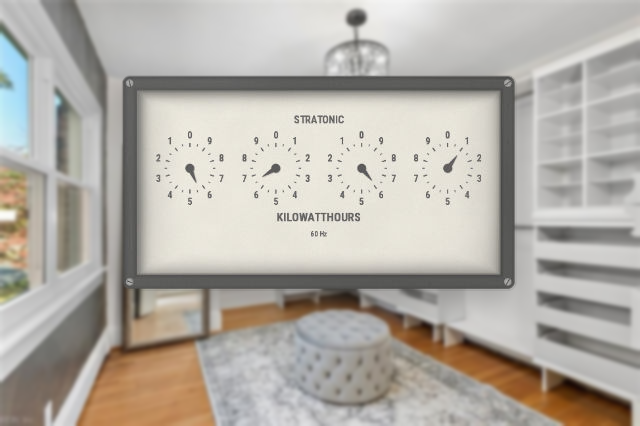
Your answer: 5661,kWh
